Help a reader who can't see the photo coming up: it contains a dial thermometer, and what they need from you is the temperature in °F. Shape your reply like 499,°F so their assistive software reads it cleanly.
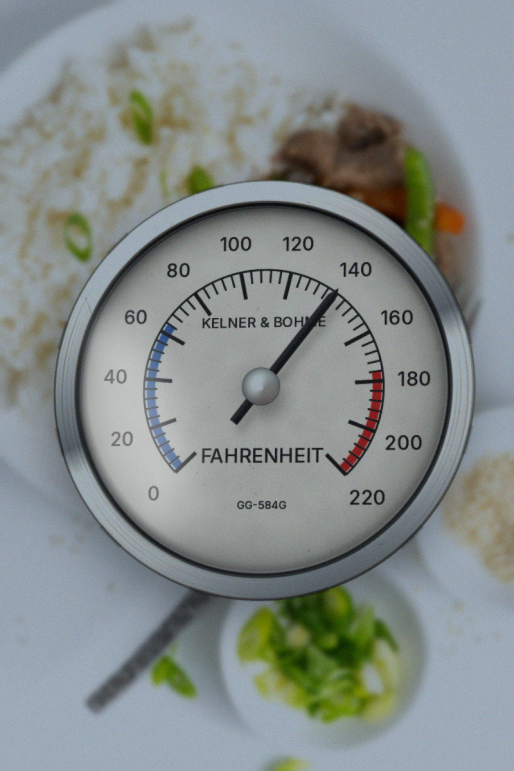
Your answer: 140,°F
